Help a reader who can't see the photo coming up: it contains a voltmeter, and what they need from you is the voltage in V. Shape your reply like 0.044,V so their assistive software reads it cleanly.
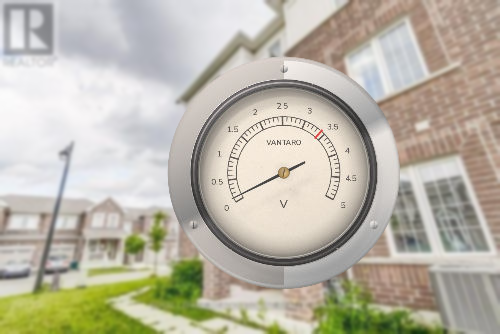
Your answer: 0.1,V
